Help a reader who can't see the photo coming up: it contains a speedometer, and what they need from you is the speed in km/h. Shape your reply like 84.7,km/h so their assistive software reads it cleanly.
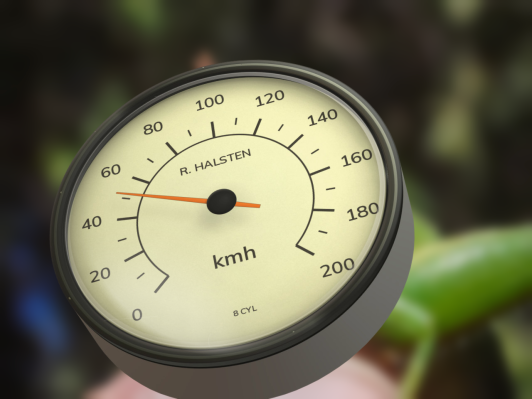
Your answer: 50,km/h
